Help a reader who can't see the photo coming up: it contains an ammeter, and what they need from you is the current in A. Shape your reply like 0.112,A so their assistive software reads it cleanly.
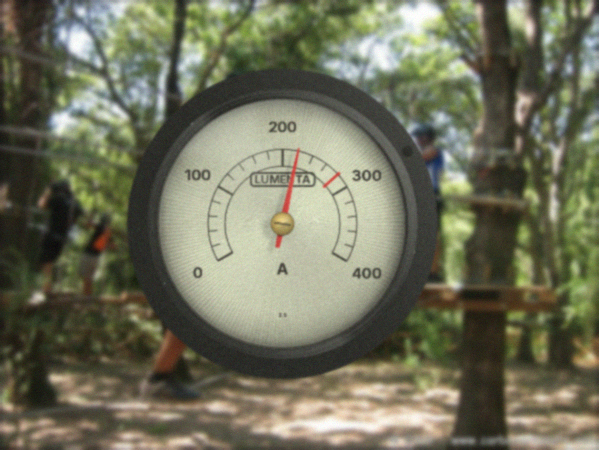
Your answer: 220,A
